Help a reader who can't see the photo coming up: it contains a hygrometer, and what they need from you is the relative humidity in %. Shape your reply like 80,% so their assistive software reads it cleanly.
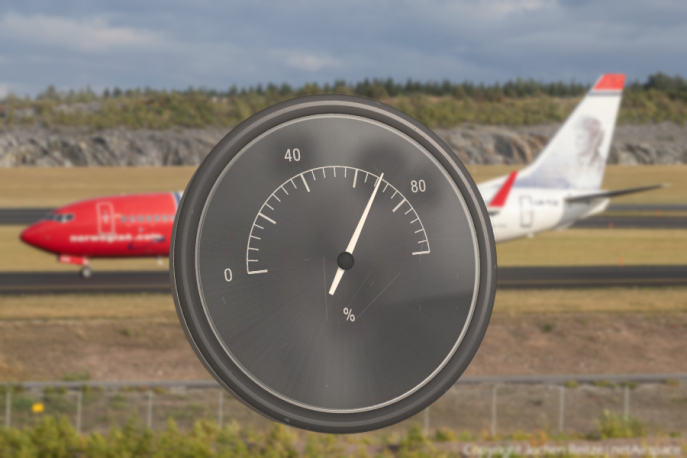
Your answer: 68,%
